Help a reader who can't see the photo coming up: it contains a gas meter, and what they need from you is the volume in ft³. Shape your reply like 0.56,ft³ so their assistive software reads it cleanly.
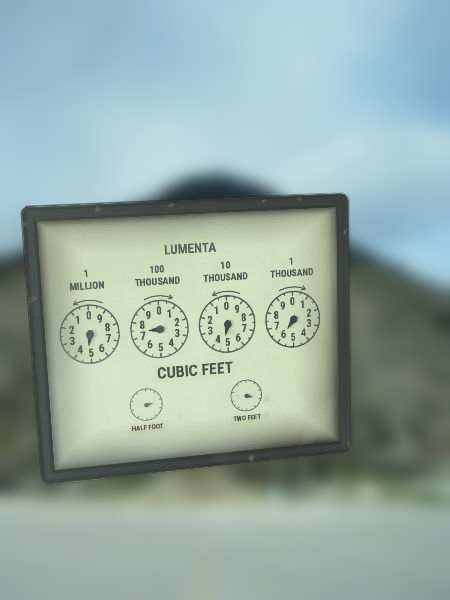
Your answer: 474600,ft³
